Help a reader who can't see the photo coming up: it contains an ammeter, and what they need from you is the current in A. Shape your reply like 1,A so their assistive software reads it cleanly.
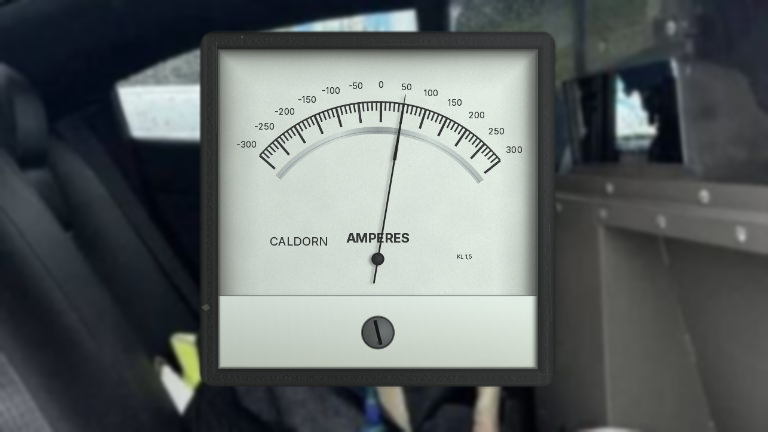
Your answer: 50,A
